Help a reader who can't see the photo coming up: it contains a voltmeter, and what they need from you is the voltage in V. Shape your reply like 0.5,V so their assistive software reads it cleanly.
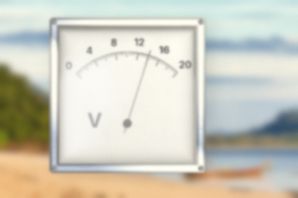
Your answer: 14,V
